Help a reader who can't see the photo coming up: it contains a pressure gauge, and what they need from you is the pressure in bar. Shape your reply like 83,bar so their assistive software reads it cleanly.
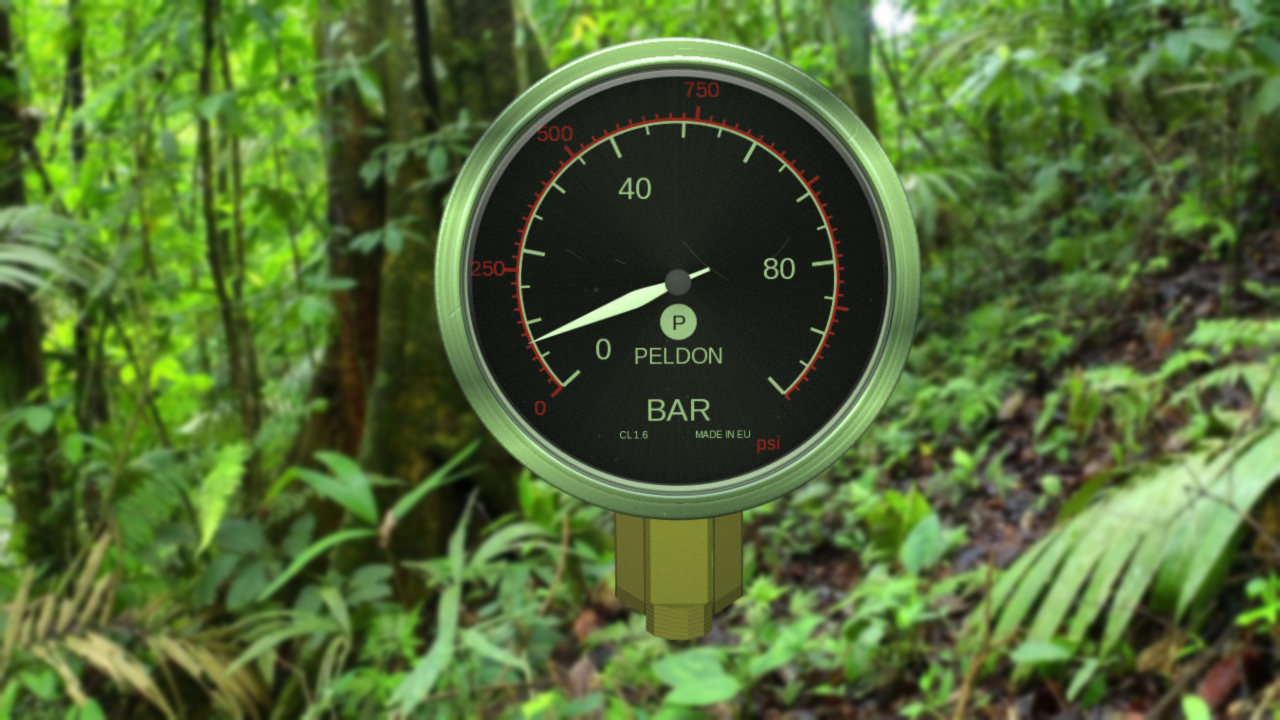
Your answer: 7.5,bar
